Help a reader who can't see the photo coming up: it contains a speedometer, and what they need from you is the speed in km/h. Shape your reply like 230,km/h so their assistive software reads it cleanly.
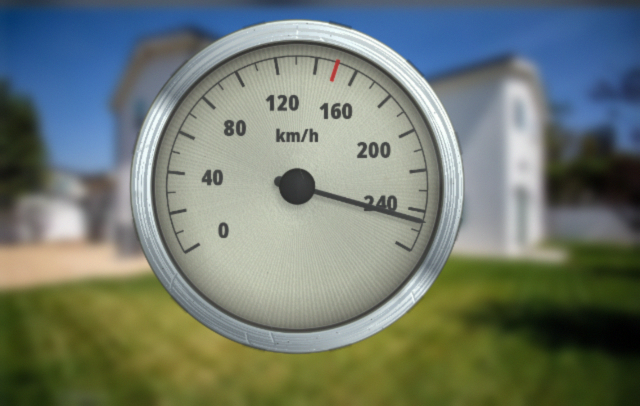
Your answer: 245,km/h
